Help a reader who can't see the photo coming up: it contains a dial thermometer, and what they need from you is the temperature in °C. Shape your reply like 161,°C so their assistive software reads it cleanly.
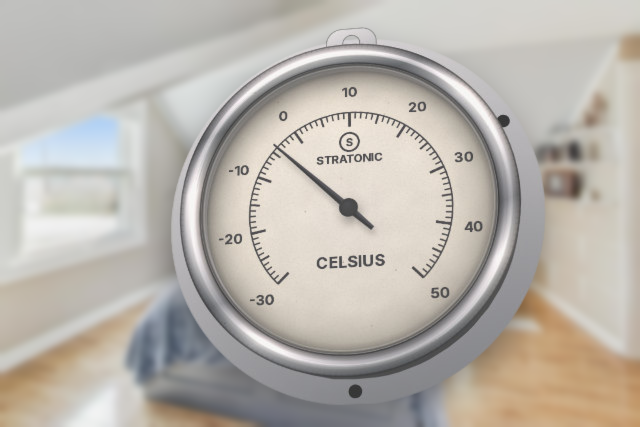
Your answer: -4,°C
